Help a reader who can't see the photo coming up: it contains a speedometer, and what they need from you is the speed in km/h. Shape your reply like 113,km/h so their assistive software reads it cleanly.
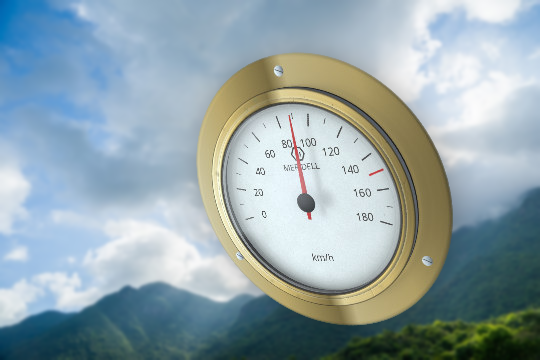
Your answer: 90,km/h
